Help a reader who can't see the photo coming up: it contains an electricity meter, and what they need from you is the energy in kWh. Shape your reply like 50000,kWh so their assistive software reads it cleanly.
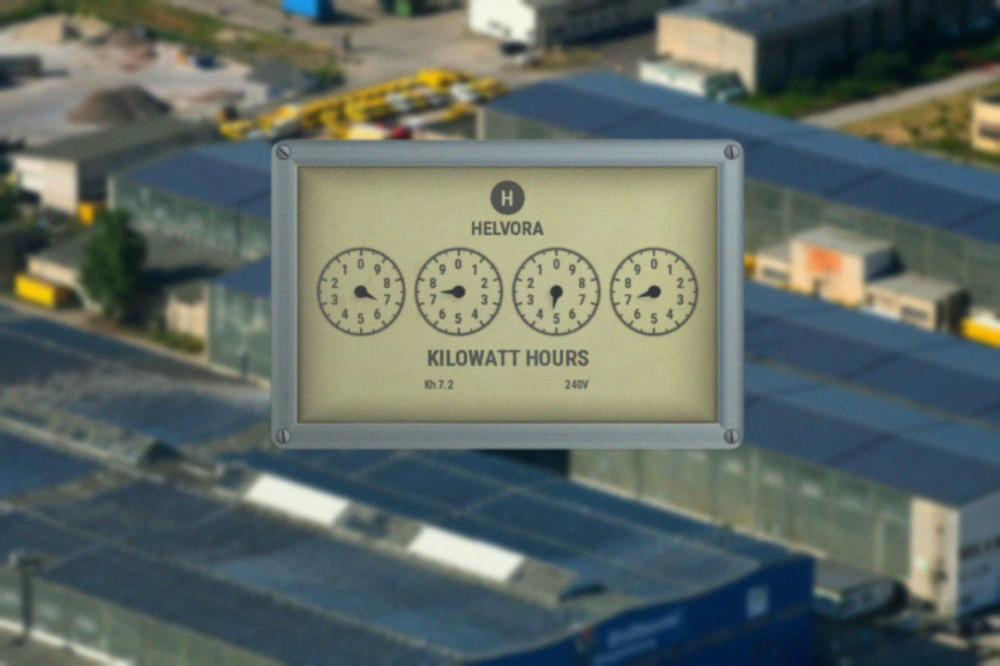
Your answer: 6747,kWh
